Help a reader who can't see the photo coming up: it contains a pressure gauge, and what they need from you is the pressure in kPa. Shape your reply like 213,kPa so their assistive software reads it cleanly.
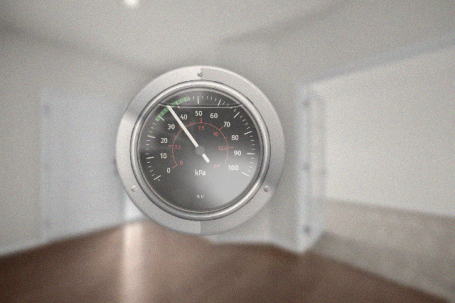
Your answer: 36,kPa
